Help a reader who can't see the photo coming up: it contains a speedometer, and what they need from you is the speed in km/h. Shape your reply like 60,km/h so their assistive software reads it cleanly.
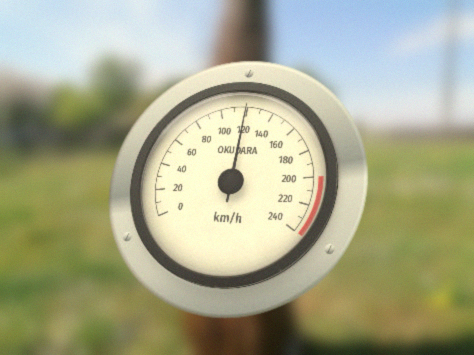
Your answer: 120,km/h
